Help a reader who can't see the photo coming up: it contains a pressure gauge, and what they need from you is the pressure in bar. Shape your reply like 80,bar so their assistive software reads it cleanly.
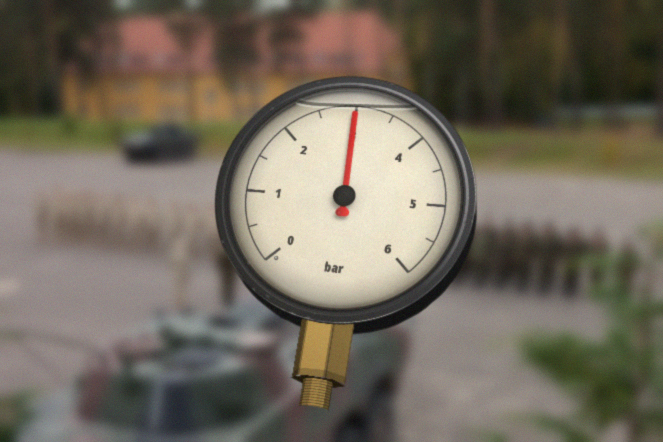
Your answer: 3,bar
